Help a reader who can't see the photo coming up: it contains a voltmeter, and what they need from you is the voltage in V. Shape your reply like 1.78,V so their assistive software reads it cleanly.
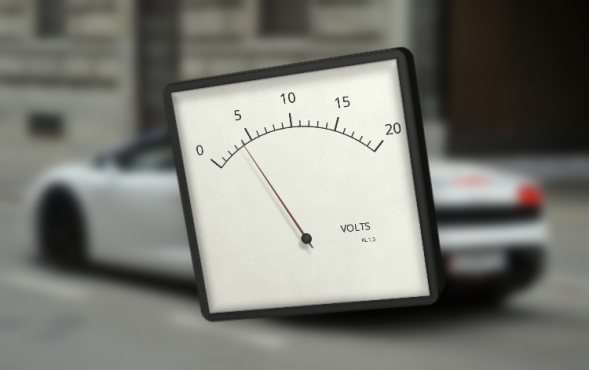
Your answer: 4,V
